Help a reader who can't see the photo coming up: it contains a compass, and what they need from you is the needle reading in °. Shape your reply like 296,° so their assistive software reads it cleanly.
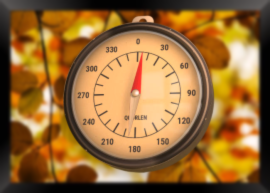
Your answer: 7.5,°
